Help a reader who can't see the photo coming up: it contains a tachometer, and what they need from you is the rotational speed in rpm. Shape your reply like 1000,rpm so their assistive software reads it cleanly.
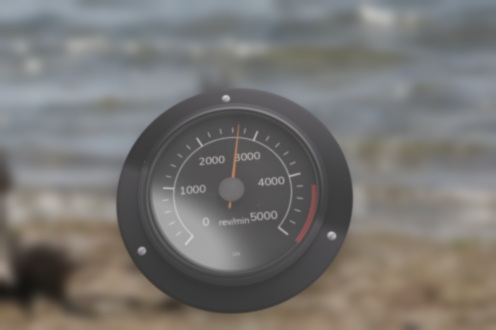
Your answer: 2700,rpm
